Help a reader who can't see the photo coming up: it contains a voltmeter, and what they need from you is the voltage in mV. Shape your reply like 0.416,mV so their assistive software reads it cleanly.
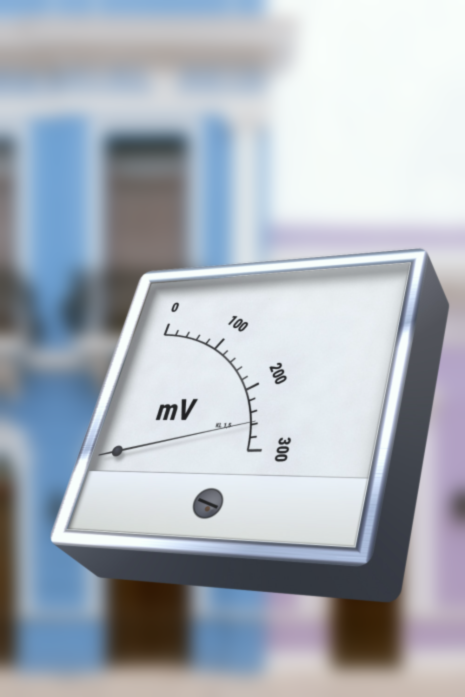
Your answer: 260,mV
